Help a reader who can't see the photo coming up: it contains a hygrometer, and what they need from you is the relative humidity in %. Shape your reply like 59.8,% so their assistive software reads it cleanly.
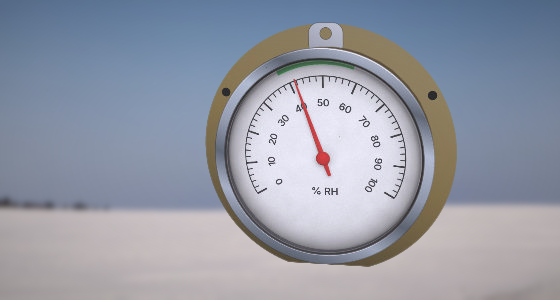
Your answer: 42,%
